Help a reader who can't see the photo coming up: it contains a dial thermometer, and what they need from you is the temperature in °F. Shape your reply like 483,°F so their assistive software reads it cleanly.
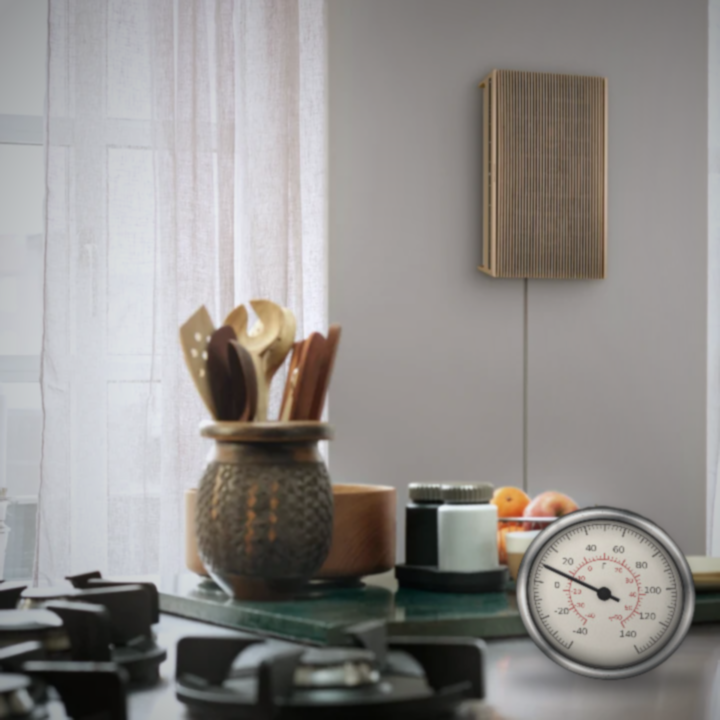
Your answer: 10,°F
